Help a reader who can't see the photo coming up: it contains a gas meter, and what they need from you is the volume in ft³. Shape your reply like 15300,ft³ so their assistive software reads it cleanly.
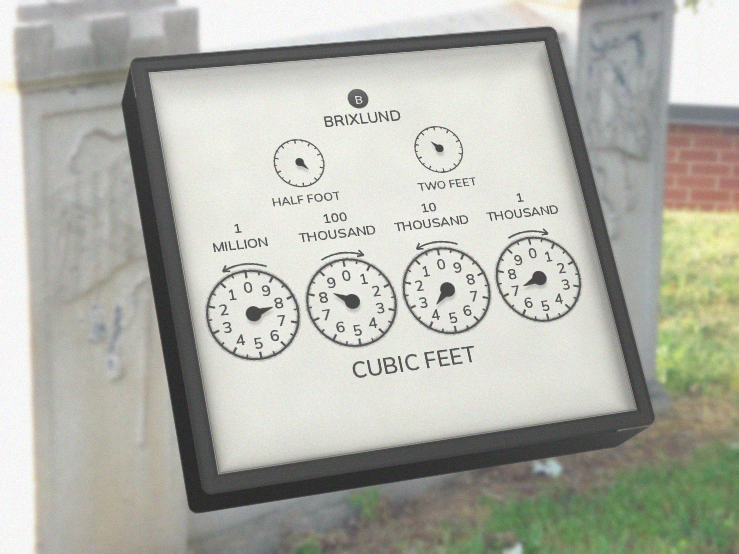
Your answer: 783700,ft³
